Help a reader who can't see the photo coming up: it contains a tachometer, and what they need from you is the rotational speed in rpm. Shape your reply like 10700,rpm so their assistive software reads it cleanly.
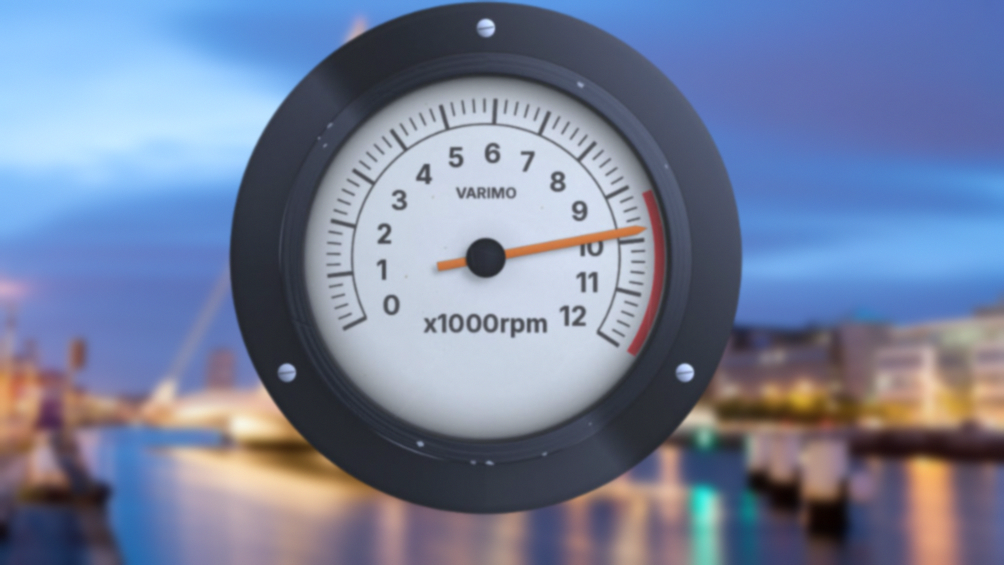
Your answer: 9800,rpm
